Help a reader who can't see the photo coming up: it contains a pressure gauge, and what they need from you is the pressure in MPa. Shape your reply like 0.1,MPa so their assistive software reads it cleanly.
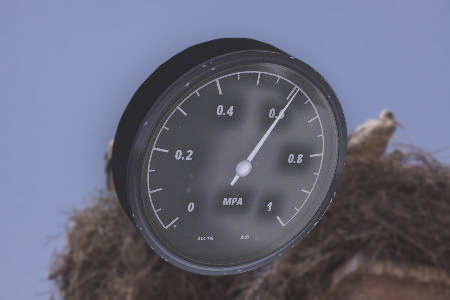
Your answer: 0.6,MPa
